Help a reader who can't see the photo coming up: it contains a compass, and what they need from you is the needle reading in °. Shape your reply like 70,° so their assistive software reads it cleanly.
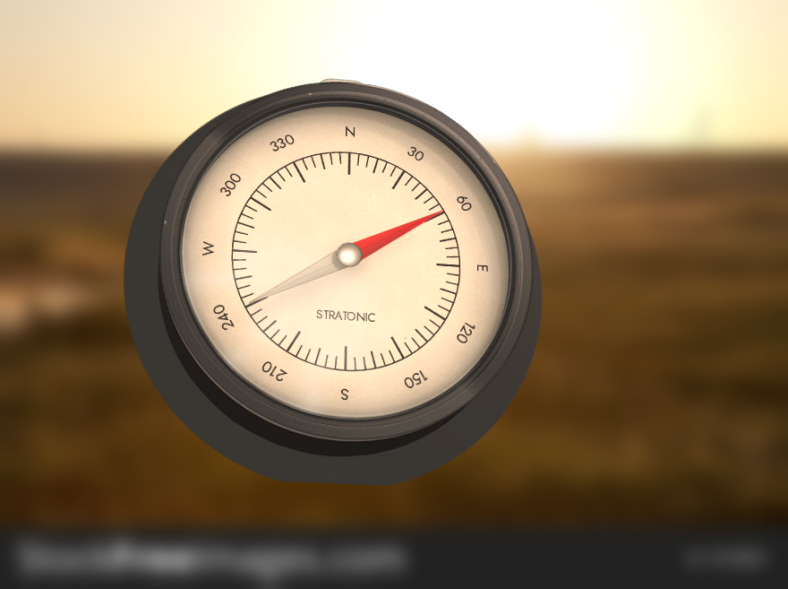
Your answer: 60,°
